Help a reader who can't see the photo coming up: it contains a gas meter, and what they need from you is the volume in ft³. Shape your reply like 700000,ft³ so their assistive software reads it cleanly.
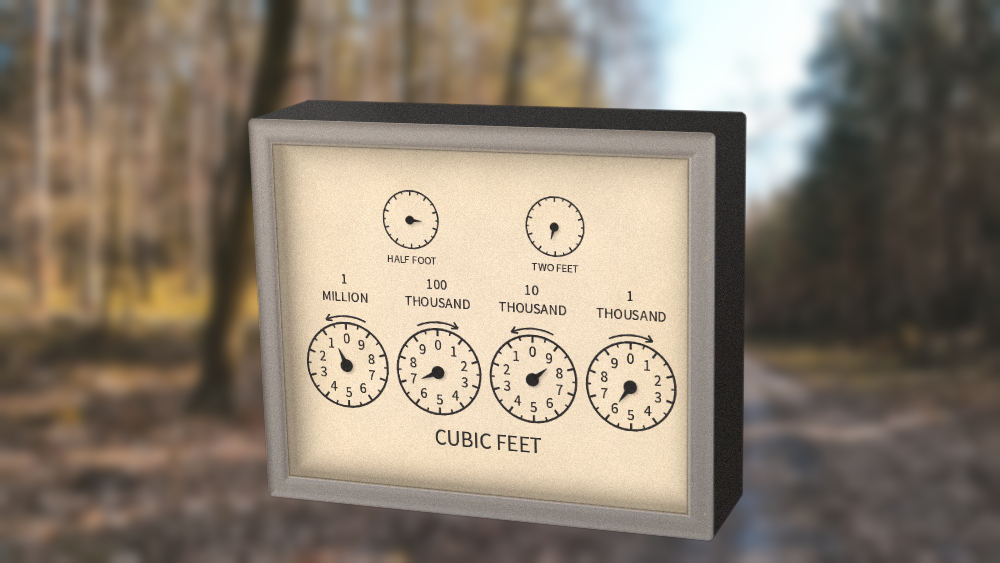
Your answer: 68600,ft³
